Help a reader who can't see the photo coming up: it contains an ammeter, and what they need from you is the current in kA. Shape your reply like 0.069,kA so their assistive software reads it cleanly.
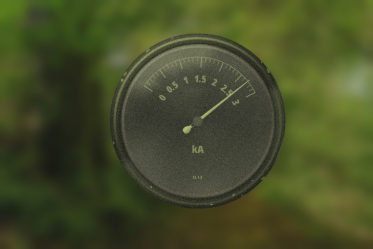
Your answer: 2.7,kA
